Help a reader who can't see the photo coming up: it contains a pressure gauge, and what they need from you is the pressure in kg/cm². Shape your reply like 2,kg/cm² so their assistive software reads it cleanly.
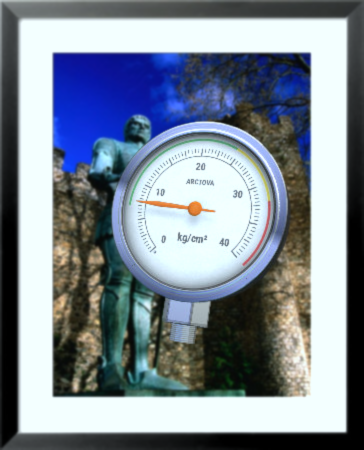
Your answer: 7.5,kg/cm²
